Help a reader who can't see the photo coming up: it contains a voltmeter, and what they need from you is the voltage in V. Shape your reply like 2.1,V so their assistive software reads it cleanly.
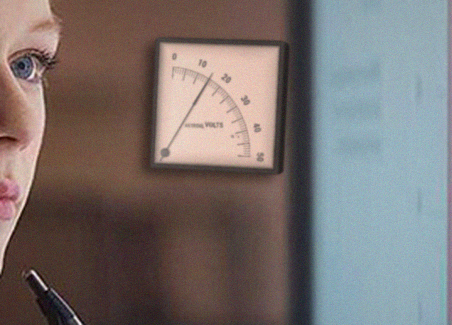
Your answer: 15,V
